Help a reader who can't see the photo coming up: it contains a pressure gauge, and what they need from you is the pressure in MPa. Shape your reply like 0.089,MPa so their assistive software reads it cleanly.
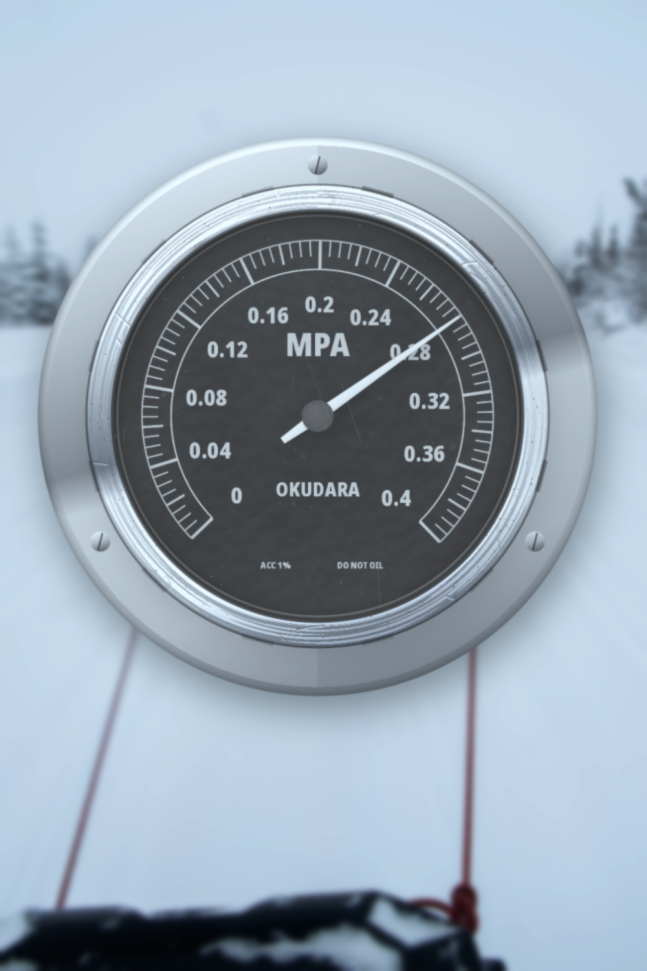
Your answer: 0.28,MPa
